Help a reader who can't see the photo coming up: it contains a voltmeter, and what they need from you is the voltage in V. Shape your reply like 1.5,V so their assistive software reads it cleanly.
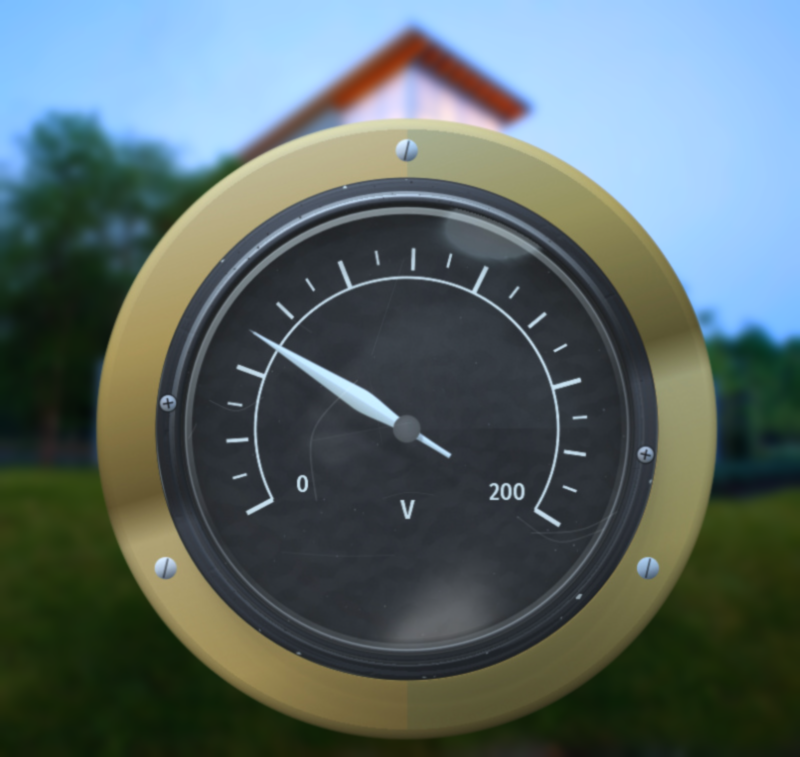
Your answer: 50,V
